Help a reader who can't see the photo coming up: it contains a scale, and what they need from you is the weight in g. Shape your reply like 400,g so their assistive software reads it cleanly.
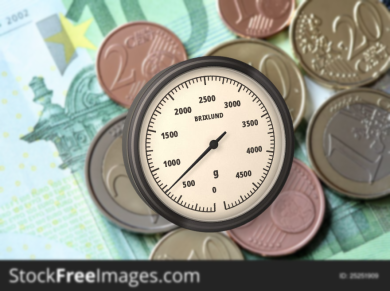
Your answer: 700,g
